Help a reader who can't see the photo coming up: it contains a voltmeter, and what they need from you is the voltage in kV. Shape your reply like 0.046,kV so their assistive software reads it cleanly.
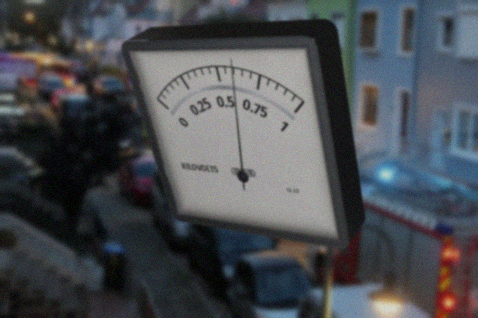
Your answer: 0.6,kV
